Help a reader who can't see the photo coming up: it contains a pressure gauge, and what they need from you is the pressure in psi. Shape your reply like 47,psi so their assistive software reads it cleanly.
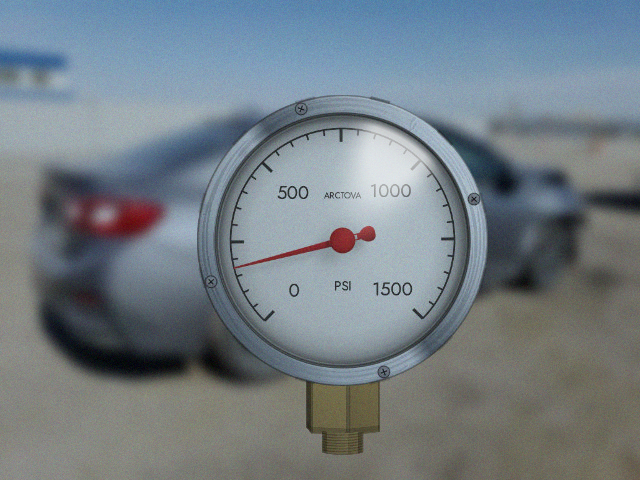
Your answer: 175,psi
